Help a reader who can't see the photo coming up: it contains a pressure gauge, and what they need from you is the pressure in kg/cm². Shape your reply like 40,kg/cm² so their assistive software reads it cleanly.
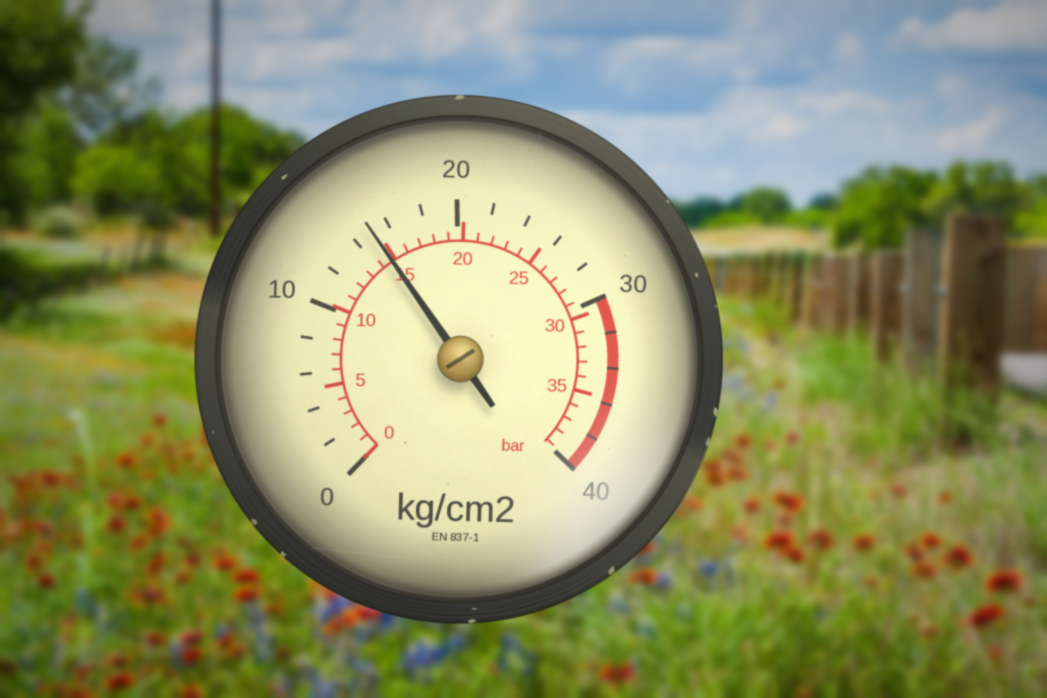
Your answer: 15,kg/cm²
